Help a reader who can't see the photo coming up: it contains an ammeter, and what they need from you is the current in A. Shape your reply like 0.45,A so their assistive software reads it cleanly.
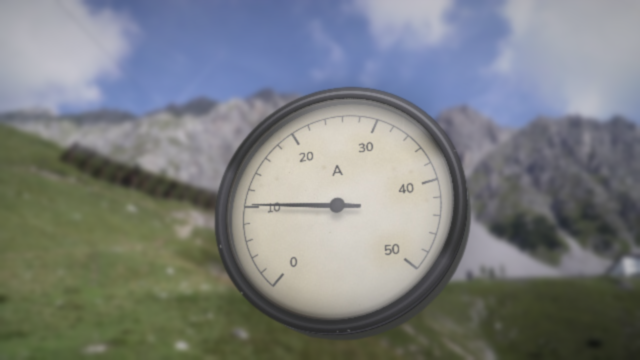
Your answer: 10,A
